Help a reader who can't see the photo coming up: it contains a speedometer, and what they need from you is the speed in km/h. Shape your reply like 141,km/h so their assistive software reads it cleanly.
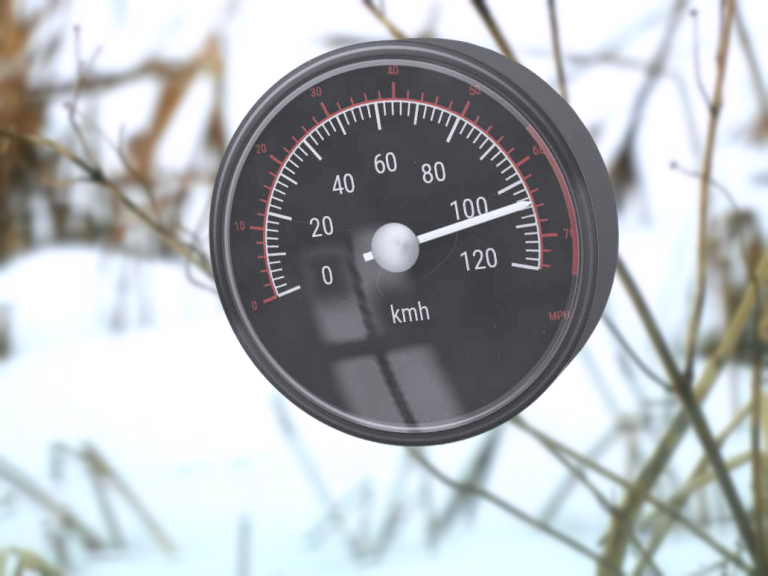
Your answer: 105,km/h
